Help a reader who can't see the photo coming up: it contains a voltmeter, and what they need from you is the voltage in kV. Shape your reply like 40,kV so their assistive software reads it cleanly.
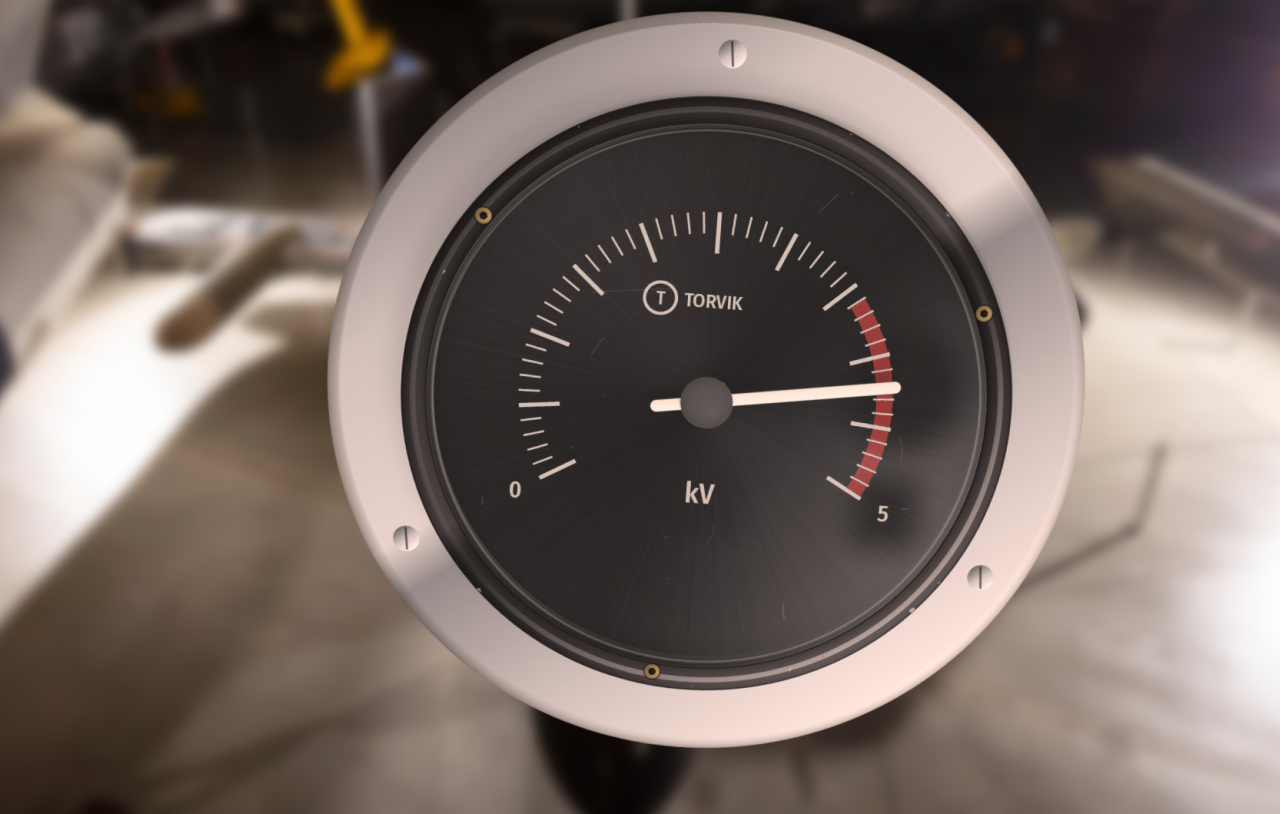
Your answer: 4.2,kV
